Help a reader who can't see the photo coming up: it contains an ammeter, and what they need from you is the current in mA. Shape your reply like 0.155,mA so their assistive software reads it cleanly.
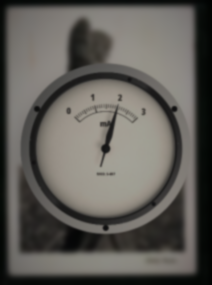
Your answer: 2,mA
